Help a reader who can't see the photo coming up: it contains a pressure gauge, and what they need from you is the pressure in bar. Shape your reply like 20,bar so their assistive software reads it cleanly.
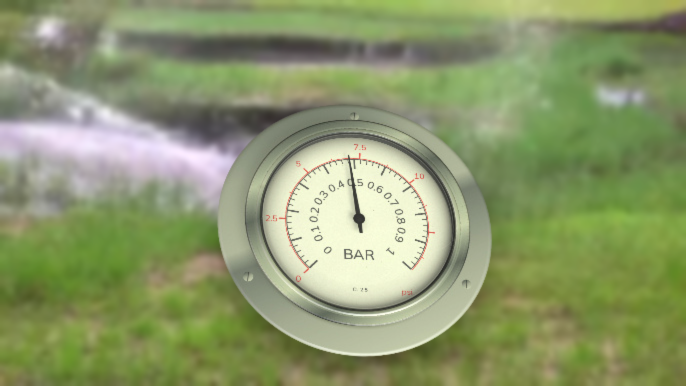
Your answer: 0.48,bar
